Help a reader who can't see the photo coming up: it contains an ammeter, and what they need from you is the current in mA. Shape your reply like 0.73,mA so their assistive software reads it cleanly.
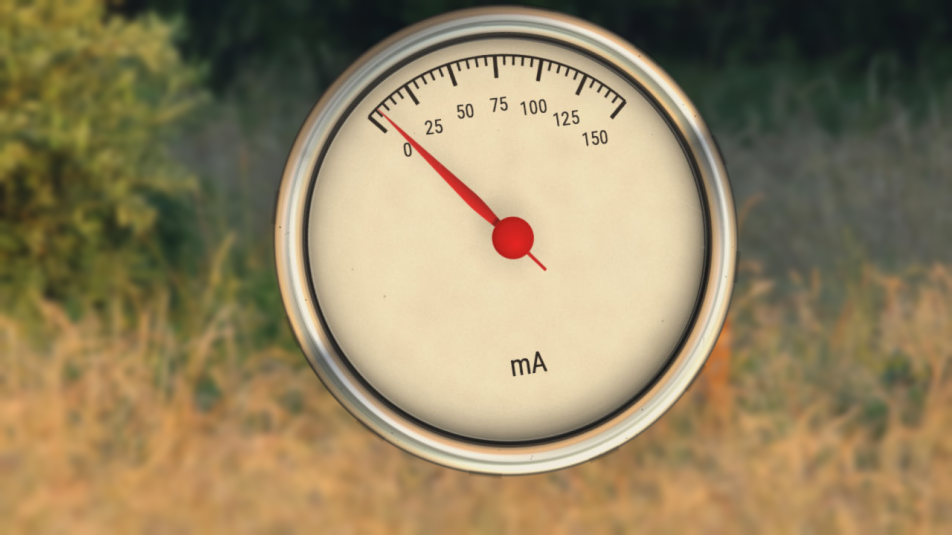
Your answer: 5,mA
